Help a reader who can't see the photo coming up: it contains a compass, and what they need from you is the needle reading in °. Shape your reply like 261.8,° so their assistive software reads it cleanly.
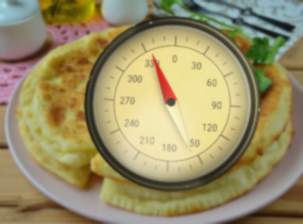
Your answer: 335,°
